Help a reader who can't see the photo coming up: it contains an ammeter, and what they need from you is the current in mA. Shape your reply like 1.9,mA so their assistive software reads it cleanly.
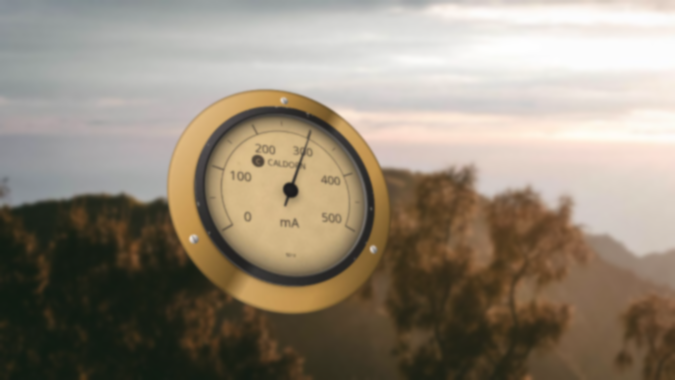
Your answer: 300,mA
